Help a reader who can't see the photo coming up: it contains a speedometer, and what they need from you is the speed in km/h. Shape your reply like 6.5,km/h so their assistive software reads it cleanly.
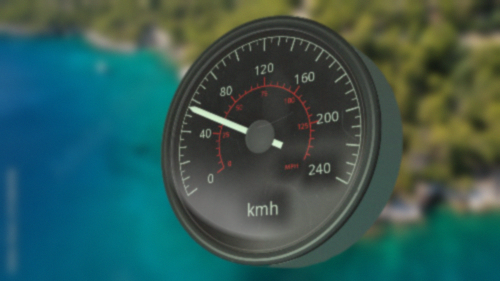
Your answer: 55,km/h
